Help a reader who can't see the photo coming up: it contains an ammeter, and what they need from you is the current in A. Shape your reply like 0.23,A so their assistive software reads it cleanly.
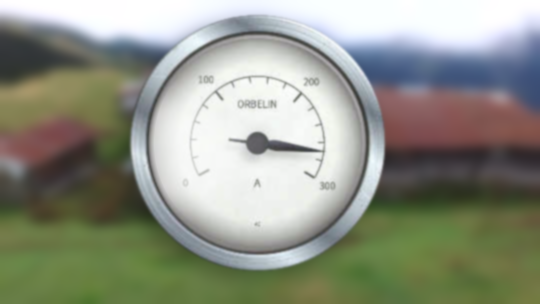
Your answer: 270,A
